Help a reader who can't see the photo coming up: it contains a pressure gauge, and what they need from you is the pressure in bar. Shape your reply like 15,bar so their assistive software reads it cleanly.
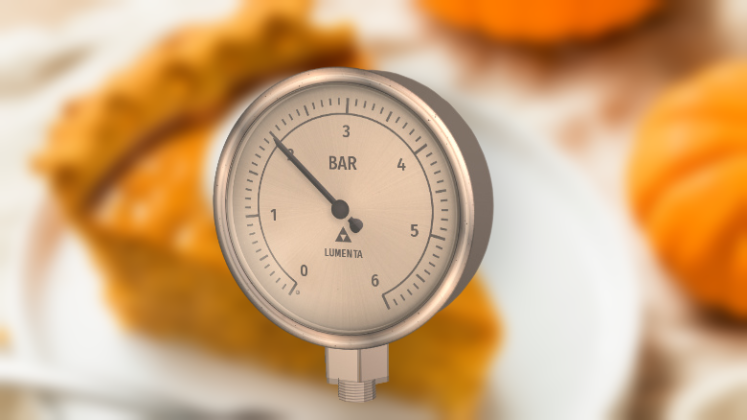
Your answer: 2,bar
